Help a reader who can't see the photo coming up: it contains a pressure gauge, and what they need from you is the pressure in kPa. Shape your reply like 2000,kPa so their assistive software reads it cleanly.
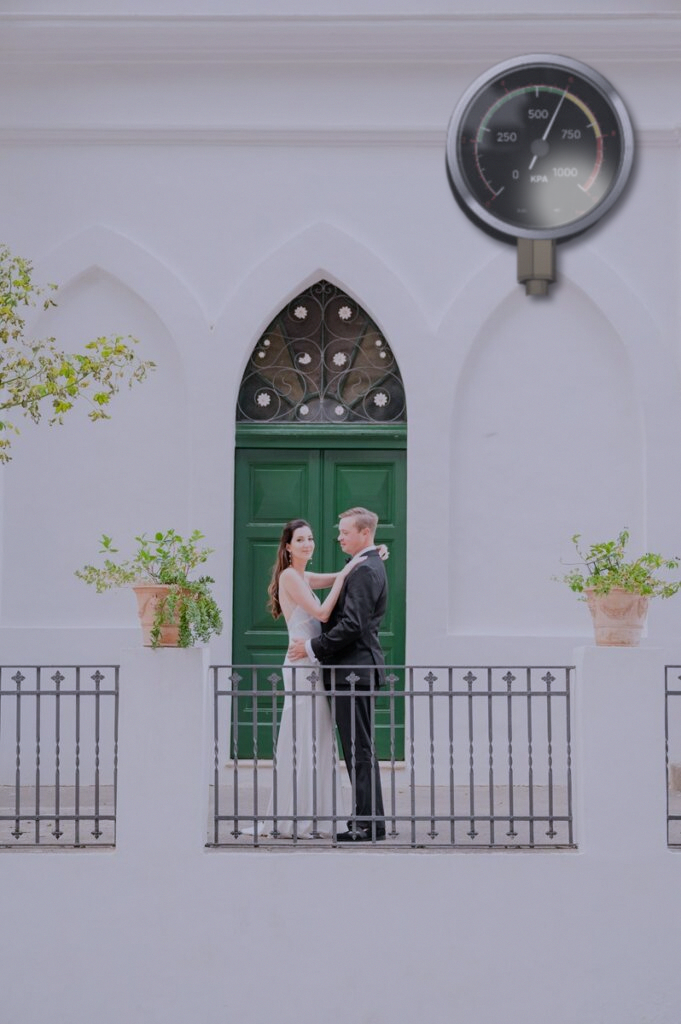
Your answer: 600,kPa
